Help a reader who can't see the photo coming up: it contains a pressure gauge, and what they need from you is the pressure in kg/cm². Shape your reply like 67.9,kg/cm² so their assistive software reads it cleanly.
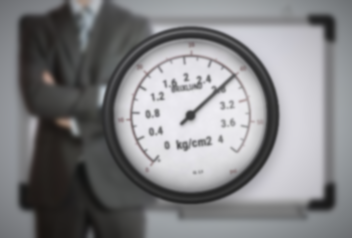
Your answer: 2.8,kg/cm²
